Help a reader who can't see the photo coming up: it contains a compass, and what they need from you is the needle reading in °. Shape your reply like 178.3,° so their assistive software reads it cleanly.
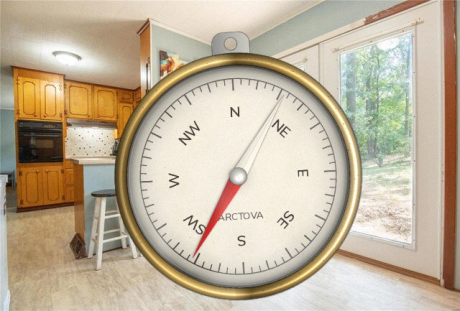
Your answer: 212.5,°
